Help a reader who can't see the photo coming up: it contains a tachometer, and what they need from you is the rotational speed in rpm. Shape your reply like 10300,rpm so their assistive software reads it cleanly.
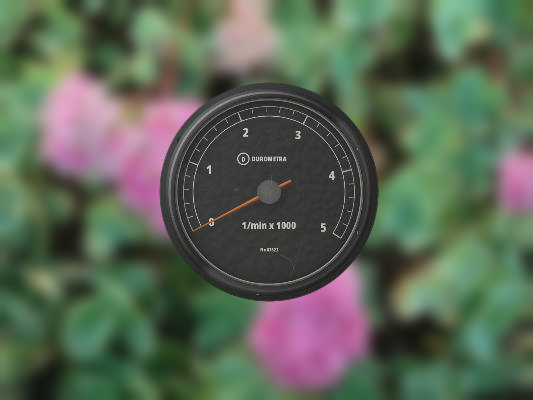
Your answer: 0,rpm
